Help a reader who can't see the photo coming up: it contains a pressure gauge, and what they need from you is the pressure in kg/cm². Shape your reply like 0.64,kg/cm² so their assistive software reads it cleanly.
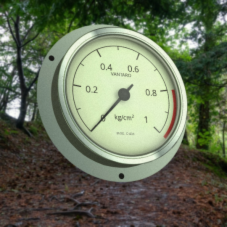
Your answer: 0,kg/cm²
